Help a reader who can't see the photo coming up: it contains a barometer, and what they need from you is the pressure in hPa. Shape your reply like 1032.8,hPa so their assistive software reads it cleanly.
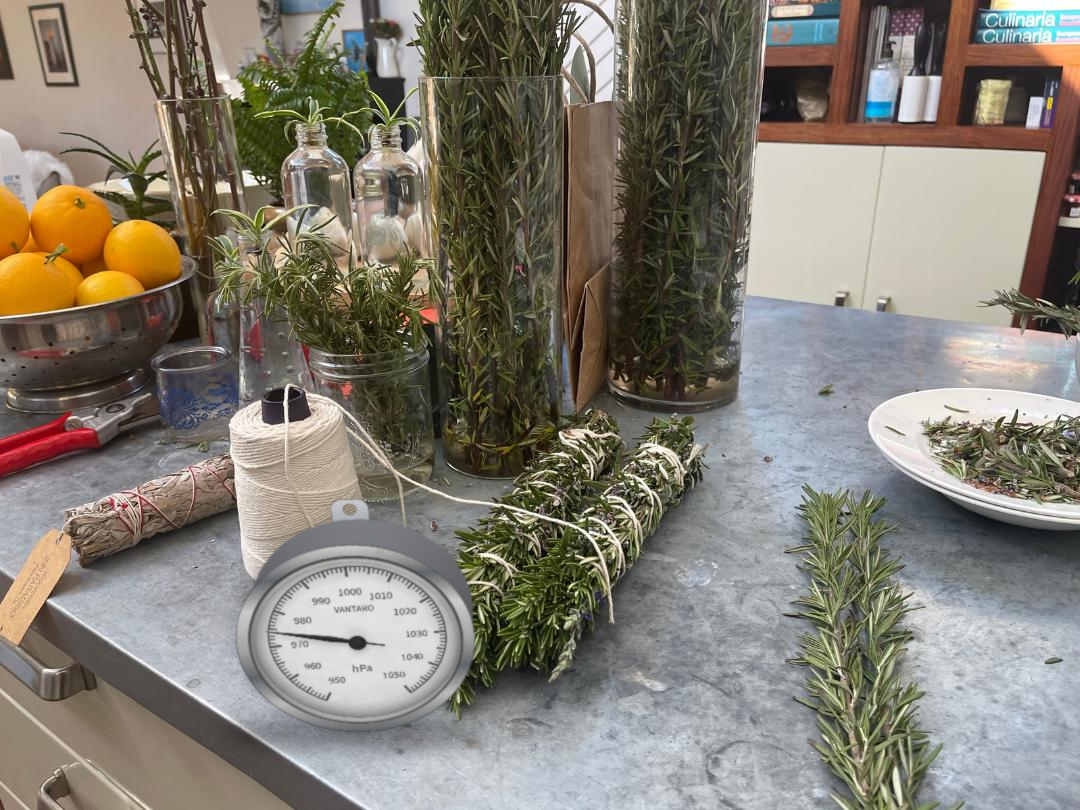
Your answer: 975,hPa
